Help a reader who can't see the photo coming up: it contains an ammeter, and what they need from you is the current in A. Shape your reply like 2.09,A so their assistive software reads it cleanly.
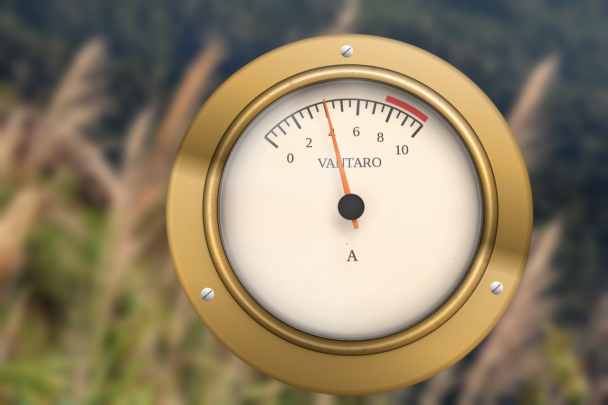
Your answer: 4,A
